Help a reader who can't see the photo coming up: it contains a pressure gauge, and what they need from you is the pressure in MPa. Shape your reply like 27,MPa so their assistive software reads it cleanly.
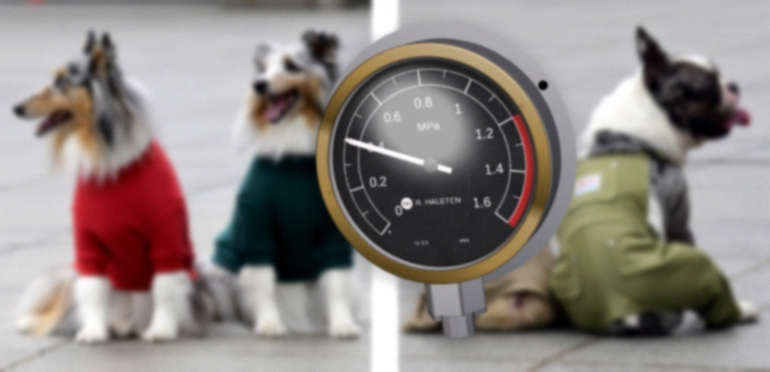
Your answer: 0.4,MPa
